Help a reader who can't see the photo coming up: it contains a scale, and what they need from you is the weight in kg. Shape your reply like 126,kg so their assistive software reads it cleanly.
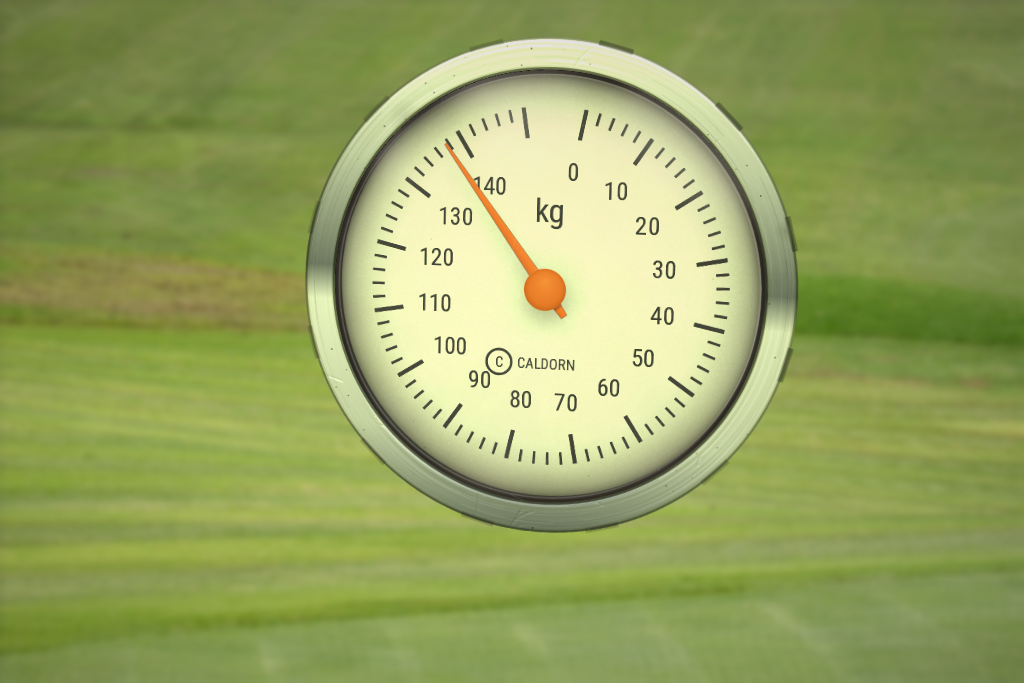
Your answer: 138,kg
